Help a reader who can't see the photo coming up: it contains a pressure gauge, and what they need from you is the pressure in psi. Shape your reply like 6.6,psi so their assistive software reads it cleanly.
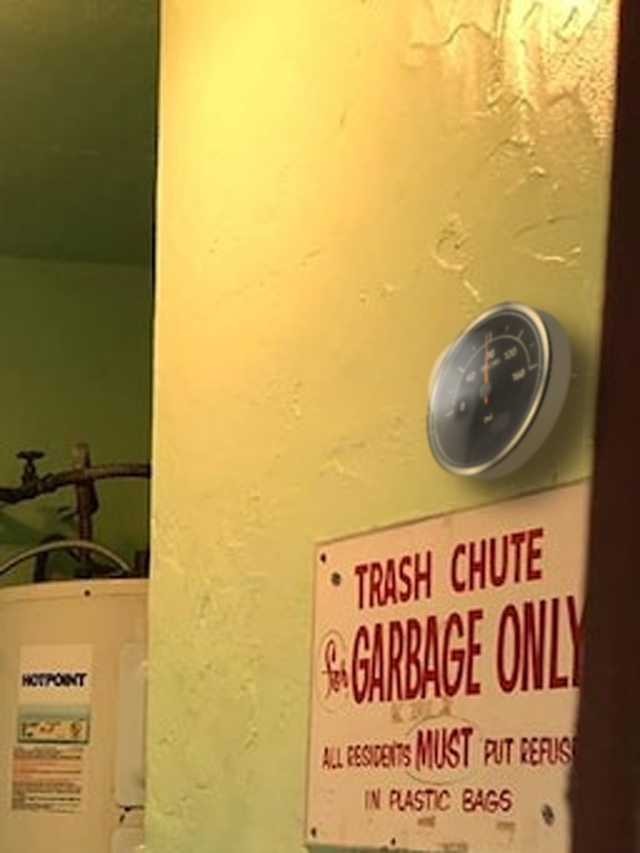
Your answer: 80,psi
